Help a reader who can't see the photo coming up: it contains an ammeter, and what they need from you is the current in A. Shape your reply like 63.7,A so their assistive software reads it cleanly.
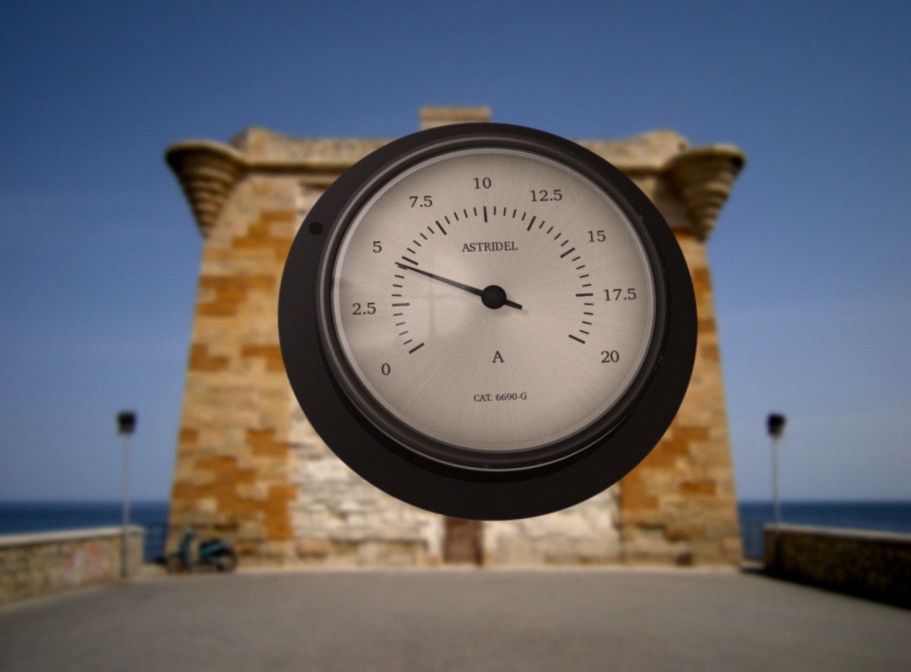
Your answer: 4.5,A
